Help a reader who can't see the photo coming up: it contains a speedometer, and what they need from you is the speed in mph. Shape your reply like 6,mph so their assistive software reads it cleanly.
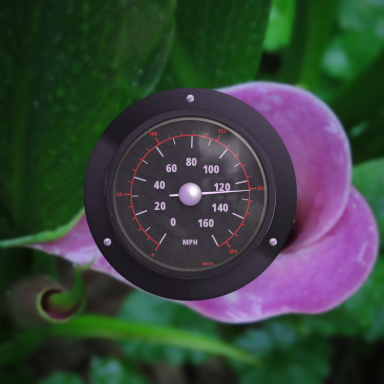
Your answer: 125,mph
